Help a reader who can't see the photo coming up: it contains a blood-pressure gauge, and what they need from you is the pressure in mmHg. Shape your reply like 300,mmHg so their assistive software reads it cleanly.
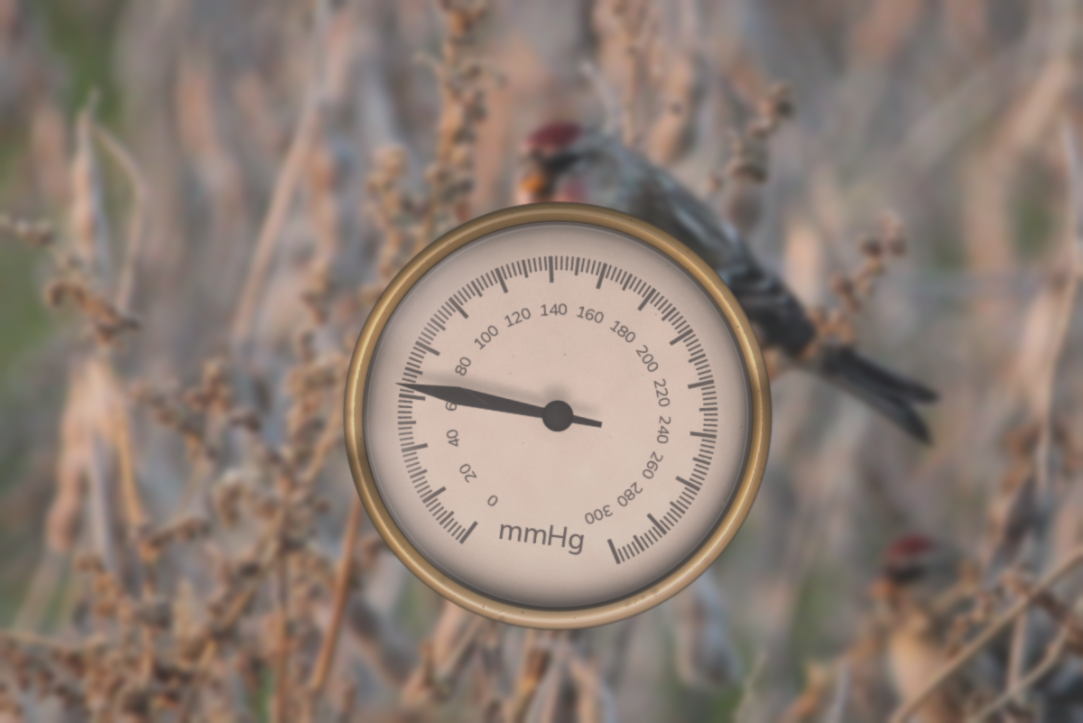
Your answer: 64,mmHg
